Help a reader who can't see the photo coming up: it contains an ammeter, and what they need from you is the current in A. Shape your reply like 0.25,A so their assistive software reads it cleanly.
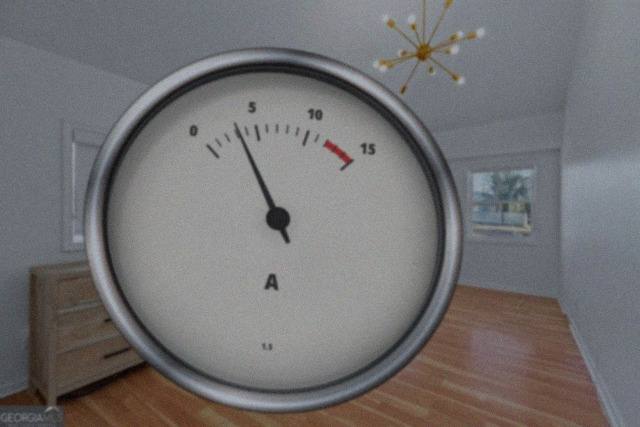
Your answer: 3,A
